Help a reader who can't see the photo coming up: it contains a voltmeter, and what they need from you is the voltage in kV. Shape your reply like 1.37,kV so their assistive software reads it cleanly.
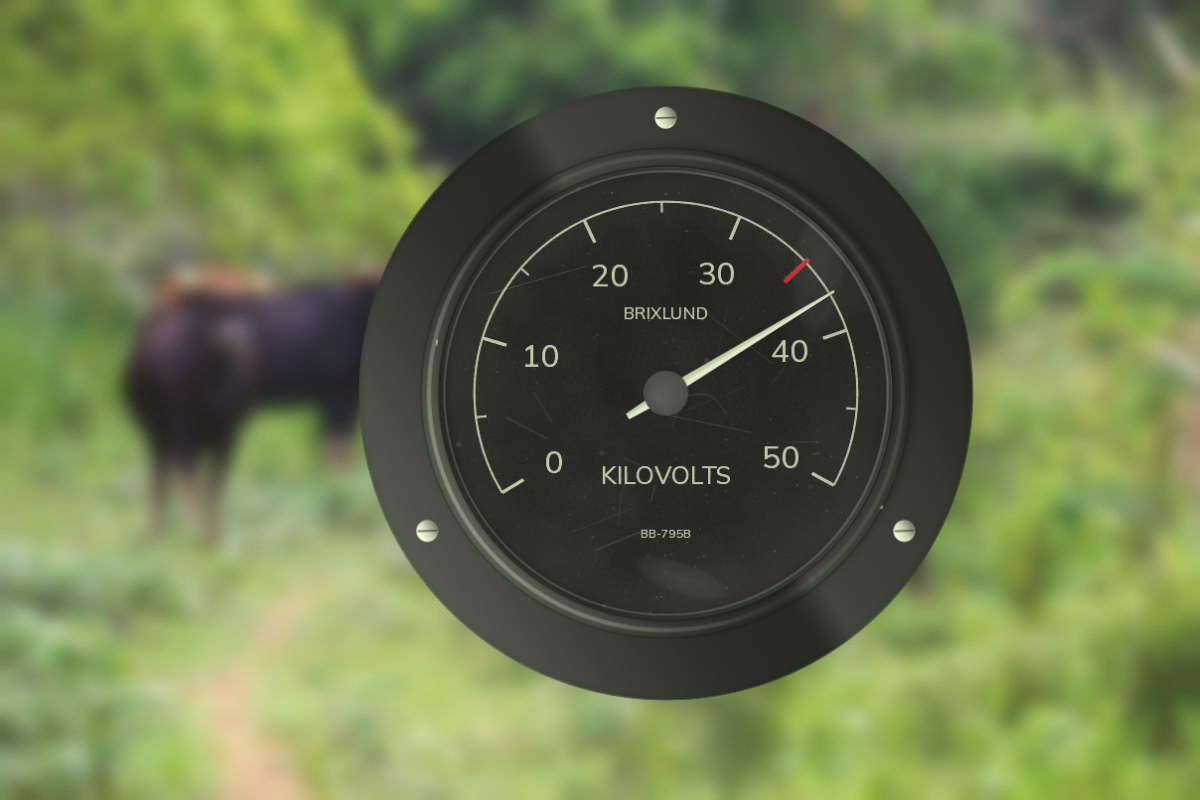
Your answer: 37.5,kV
